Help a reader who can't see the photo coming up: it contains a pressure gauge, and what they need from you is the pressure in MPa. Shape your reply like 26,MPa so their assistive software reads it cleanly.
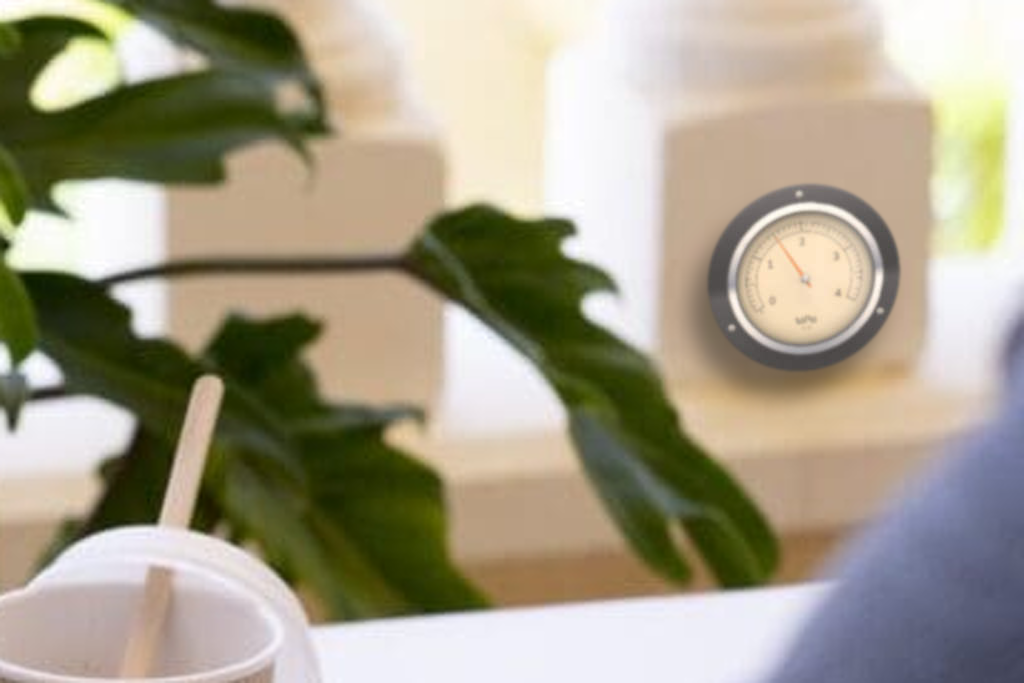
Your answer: 1.5,MPa
